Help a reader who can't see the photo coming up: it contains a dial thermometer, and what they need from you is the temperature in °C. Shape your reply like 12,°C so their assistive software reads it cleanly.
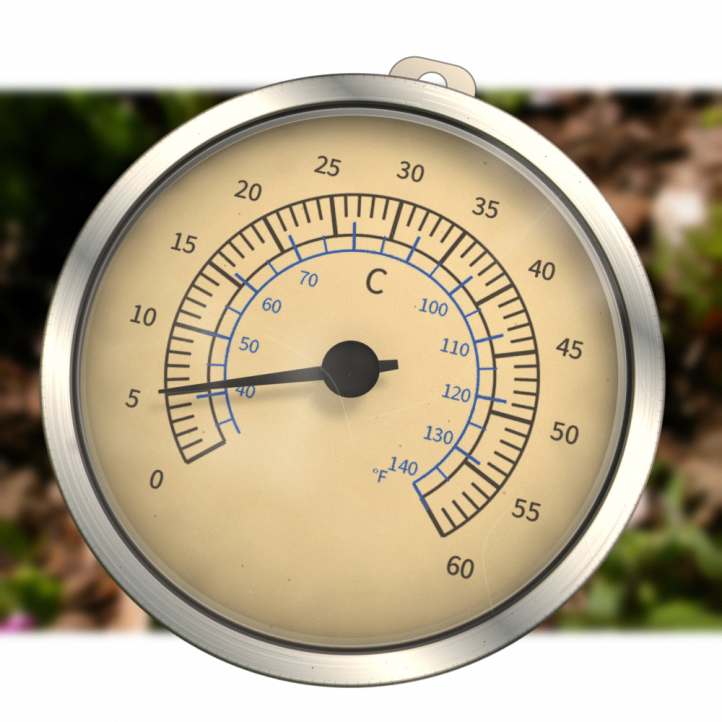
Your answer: 5,°C
